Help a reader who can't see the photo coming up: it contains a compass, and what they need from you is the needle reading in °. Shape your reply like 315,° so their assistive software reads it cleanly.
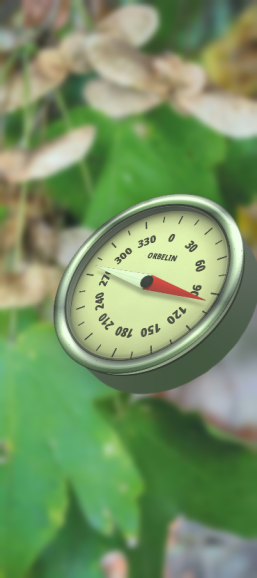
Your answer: 97.5,°
